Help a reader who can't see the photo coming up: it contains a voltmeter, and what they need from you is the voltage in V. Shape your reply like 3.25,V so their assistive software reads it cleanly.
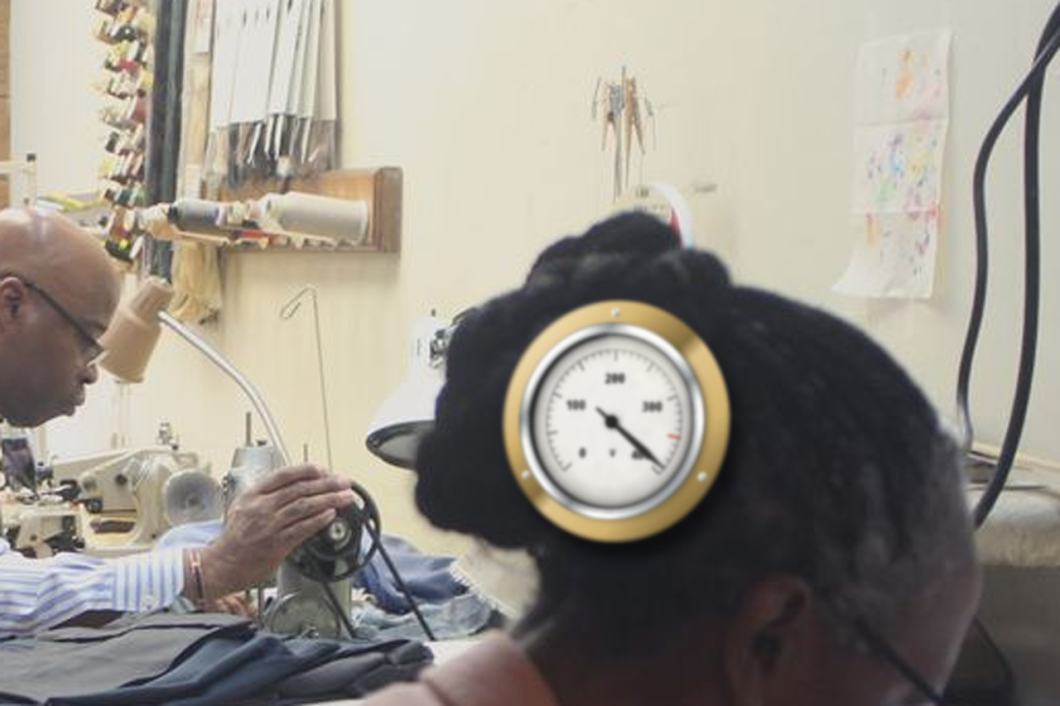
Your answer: 390,V
